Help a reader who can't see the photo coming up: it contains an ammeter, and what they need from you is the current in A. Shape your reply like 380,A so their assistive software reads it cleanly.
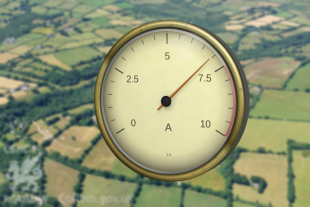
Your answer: 7,A
